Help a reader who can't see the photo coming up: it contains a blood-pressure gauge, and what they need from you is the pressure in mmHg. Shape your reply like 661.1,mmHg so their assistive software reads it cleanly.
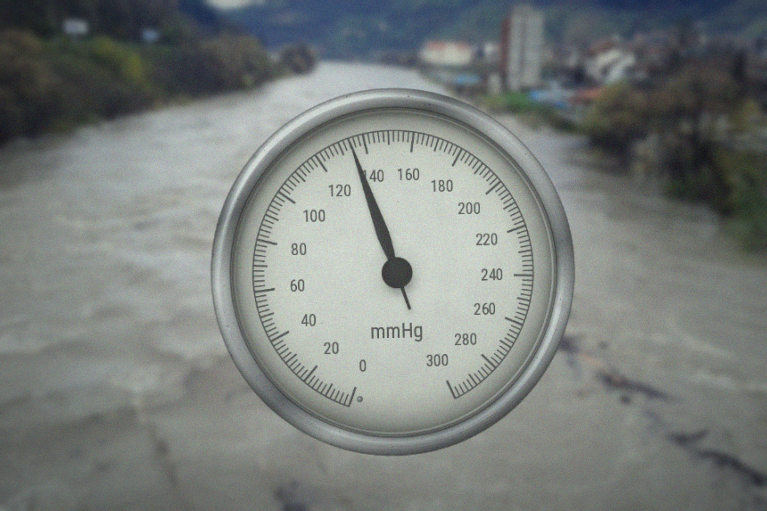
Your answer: 134,mmHg
